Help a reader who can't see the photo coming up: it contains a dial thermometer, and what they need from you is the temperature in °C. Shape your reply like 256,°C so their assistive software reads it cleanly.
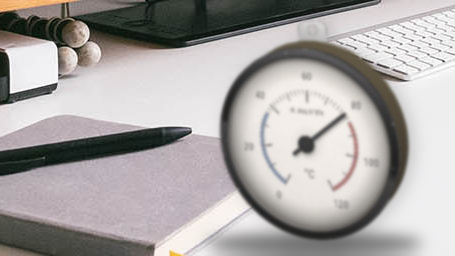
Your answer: 80,°C
